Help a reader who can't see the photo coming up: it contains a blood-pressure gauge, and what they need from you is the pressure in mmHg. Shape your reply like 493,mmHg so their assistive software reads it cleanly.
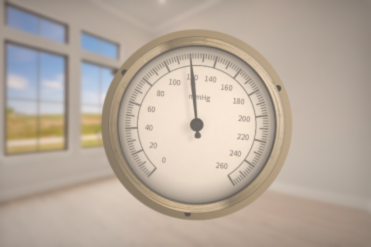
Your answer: 120,mmHg
